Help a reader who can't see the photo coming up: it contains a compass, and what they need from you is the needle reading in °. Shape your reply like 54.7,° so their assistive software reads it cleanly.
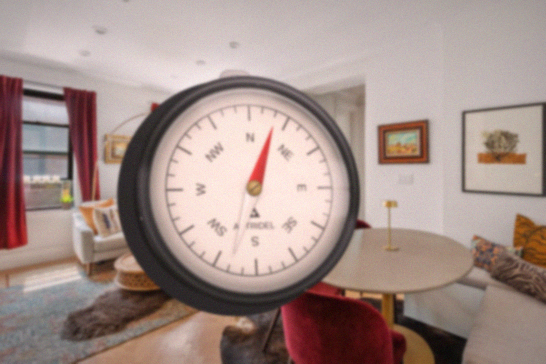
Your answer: 20,°
